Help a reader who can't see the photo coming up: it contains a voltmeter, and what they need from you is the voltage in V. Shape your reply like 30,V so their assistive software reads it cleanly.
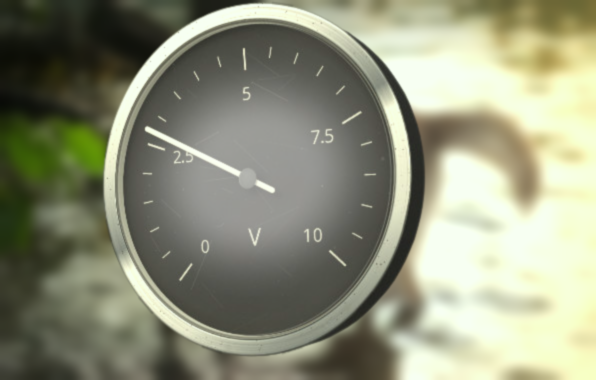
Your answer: 2.75,V
